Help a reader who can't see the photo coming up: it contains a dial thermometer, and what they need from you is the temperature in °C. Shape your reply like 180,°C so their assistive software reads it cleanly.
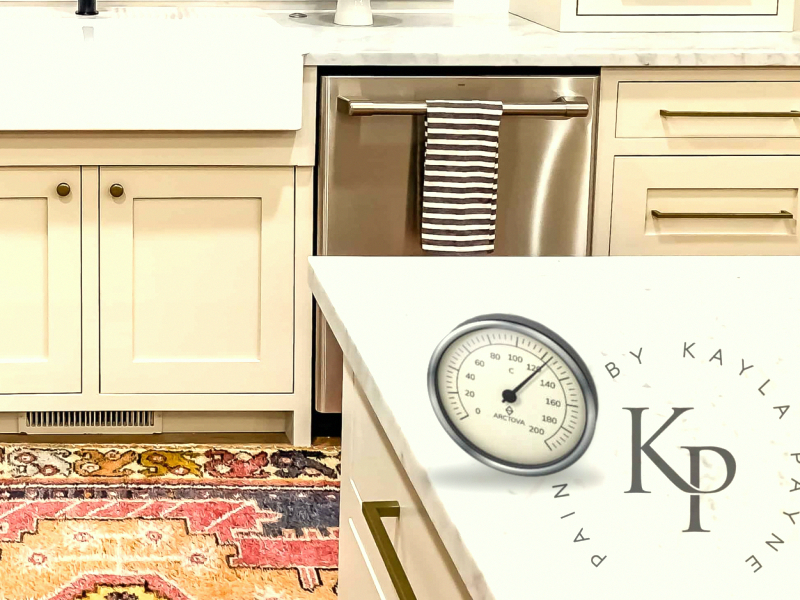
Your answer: 124,°C
